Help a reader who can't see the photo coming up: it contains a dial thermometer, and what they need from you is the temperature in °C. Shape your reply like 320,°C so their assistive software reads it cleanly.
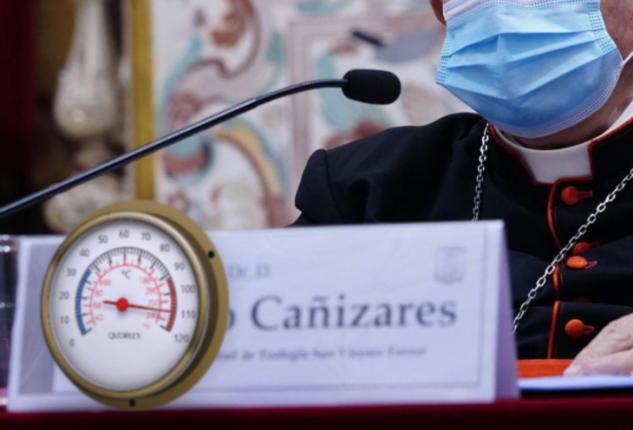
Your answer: 110,°C
